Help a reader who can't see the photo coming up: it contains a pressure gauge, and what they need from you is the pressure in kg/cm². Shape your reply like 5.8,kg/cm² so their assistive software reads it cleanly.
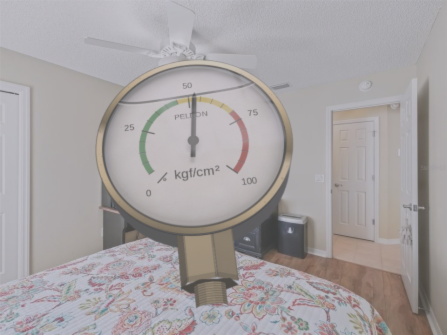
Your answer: 52.5,kg/cm²
